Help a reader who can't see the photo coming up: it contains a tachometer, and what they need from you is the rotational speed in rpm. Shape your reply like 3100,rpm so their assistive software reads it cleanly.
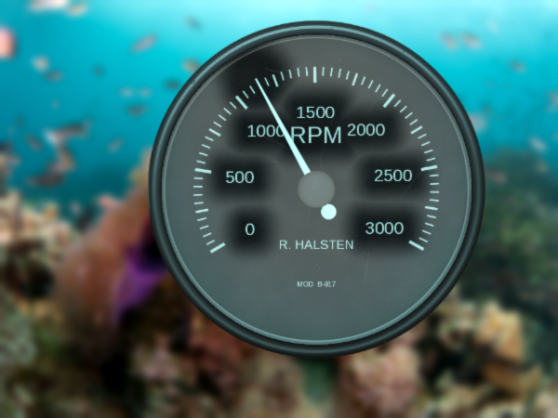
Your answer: 1150,rpm
